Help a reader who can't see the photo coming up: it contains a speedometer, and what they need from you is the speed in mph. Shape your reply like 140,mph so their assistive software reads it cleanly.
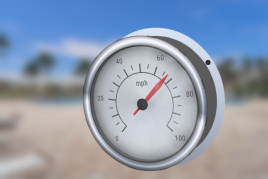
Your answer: 67.5,mph
